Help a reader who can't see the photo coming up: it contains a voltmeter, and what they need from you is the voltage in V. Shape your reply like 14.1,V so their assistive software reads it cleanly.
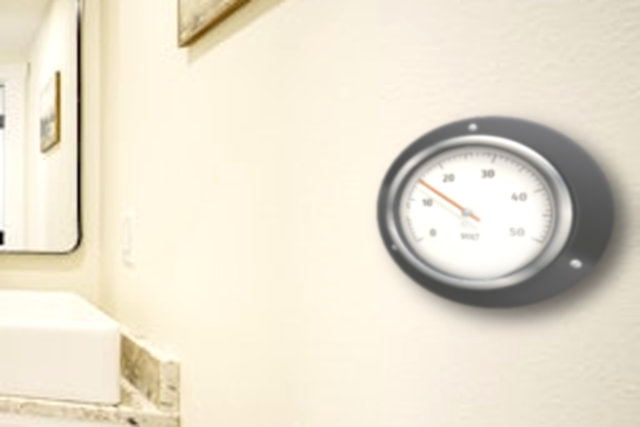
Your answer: 15,V
